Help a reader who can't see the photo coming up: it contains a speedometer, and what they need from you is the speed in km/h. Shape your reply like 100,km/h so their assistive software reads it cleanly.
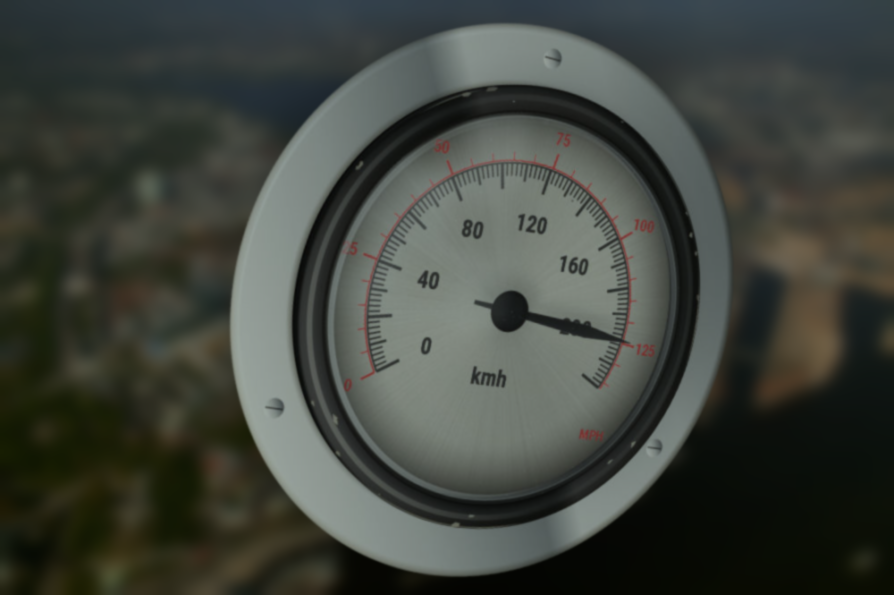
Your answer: 200,km/h
